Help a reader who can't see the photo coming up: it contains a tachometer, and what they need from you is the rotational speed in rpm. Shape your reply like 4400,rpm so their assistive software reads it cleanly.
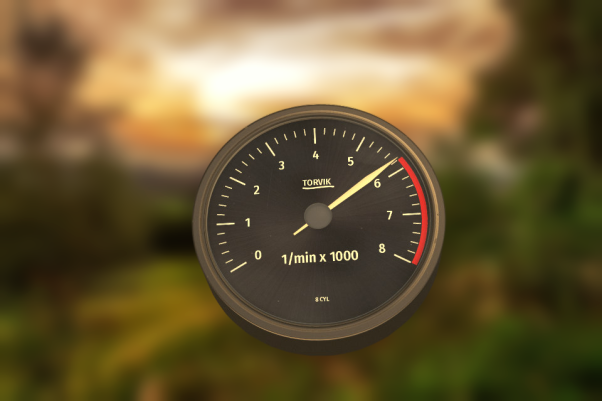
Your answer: 5800,rpm
